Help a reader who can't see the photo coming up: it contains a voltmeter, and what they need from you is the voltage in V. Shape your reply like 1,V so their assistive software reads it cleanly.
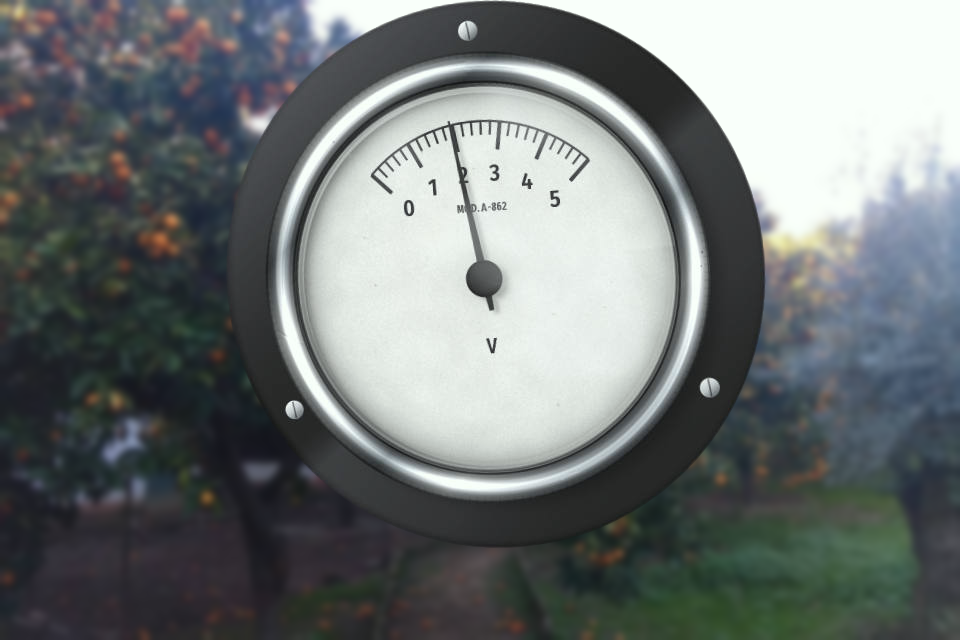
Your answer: 2,V
